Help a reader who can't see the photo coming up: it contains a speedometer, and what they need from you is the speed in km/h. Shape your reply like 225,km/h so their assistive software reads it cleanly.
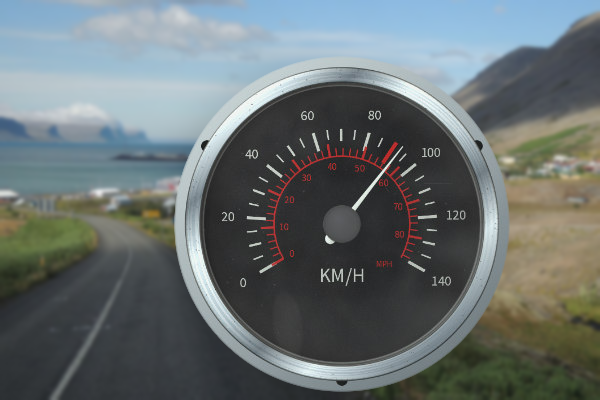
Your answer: 92.5,km/h
